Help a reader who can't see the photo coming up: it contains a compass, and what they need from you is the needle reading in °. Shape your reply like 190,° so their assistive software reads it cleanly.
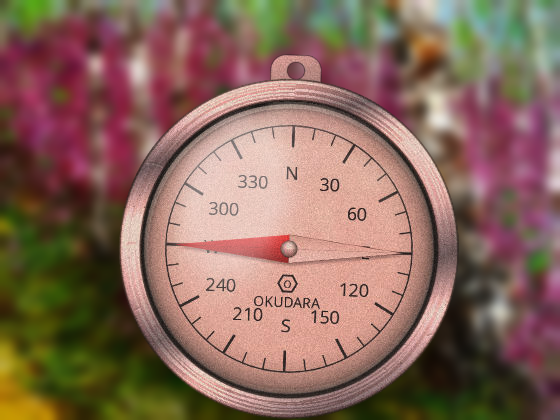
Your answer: 270,°
